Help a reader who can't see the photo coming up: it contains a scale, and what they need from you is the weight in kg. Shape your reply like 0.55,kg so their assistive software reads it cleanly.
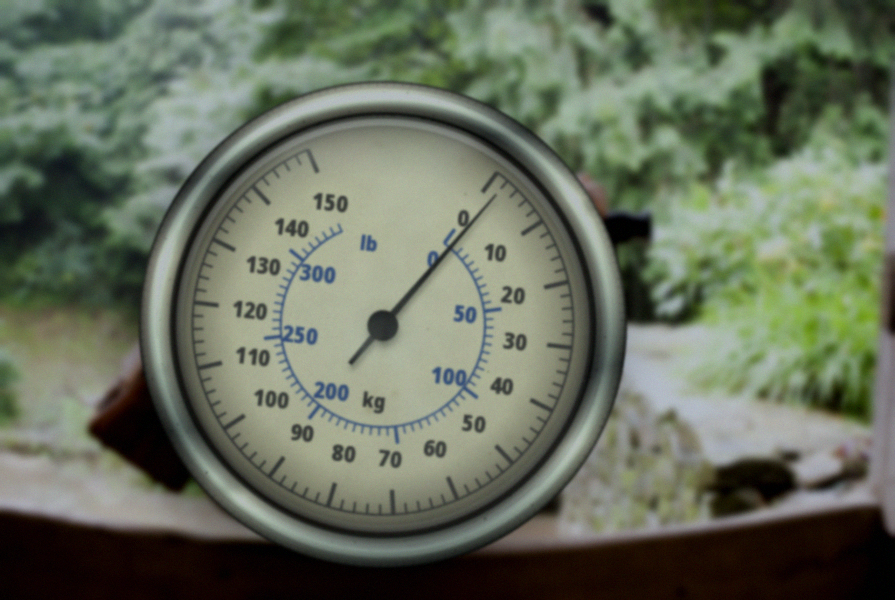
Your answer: 2,kg
